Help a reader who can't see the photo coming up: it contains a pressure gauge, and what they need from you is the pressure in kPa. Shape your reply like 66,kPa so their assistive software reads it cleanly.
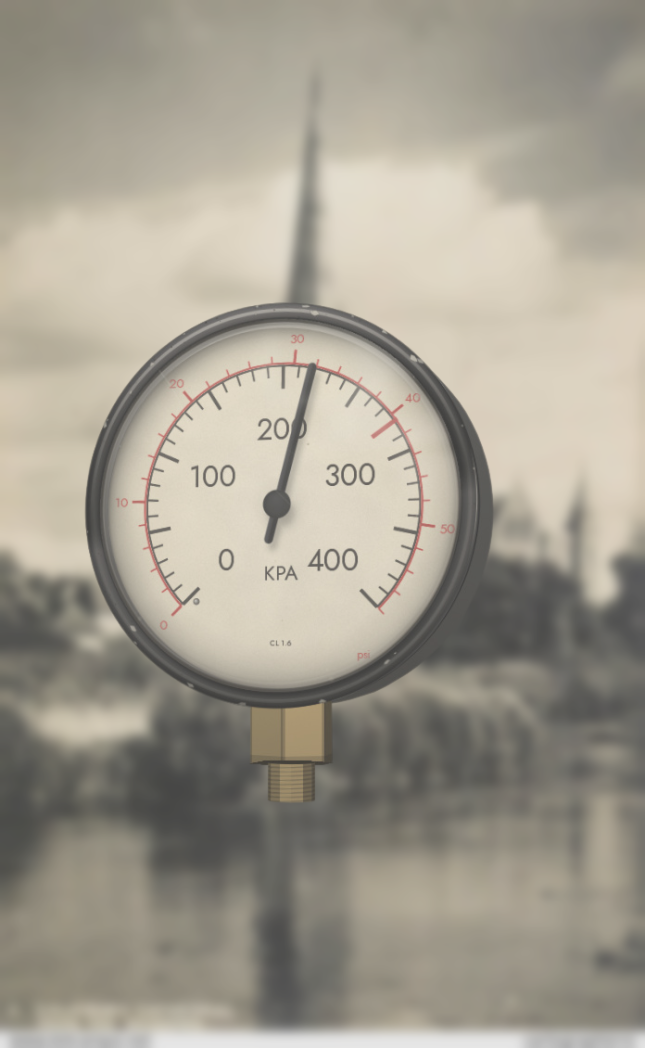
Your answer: 220,kPa
